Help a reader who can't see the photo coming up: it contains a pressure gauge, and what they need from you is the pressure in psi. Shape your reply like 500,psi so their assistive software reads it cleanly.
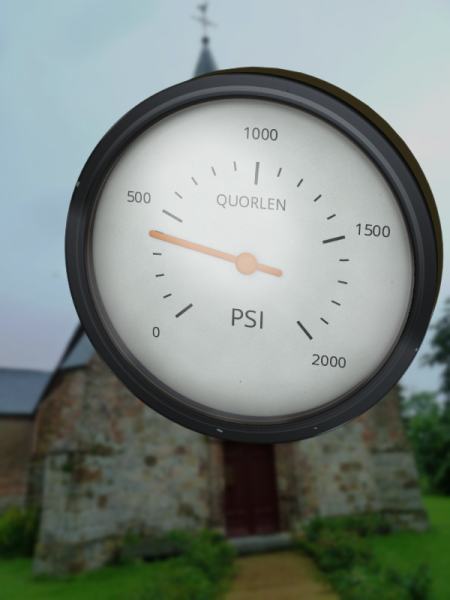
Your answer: 400,psi
